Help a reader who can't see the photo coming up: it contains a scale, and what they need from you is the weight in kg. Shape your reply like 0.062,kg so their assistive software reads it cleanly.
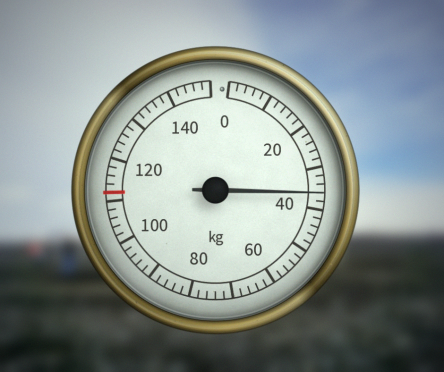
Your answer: 36,kg
